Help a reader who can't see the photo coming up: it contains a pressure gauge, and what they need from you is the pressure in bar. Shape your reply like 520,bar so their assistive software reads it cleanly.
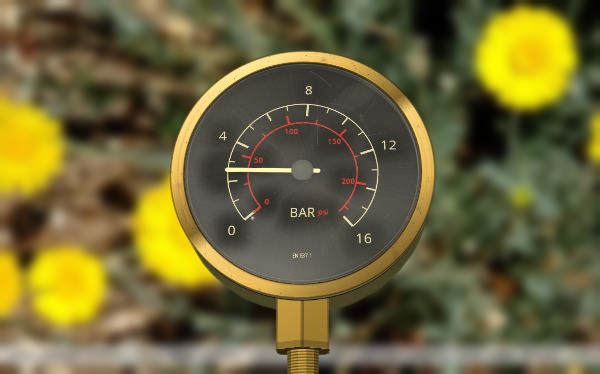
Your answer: 2.5,bar
